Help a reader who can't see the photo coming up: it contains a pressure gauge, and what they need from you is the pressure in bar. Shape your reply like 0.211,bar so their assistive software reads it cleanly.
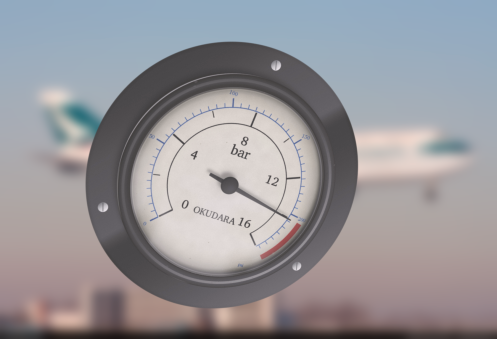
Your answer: 14,bar
